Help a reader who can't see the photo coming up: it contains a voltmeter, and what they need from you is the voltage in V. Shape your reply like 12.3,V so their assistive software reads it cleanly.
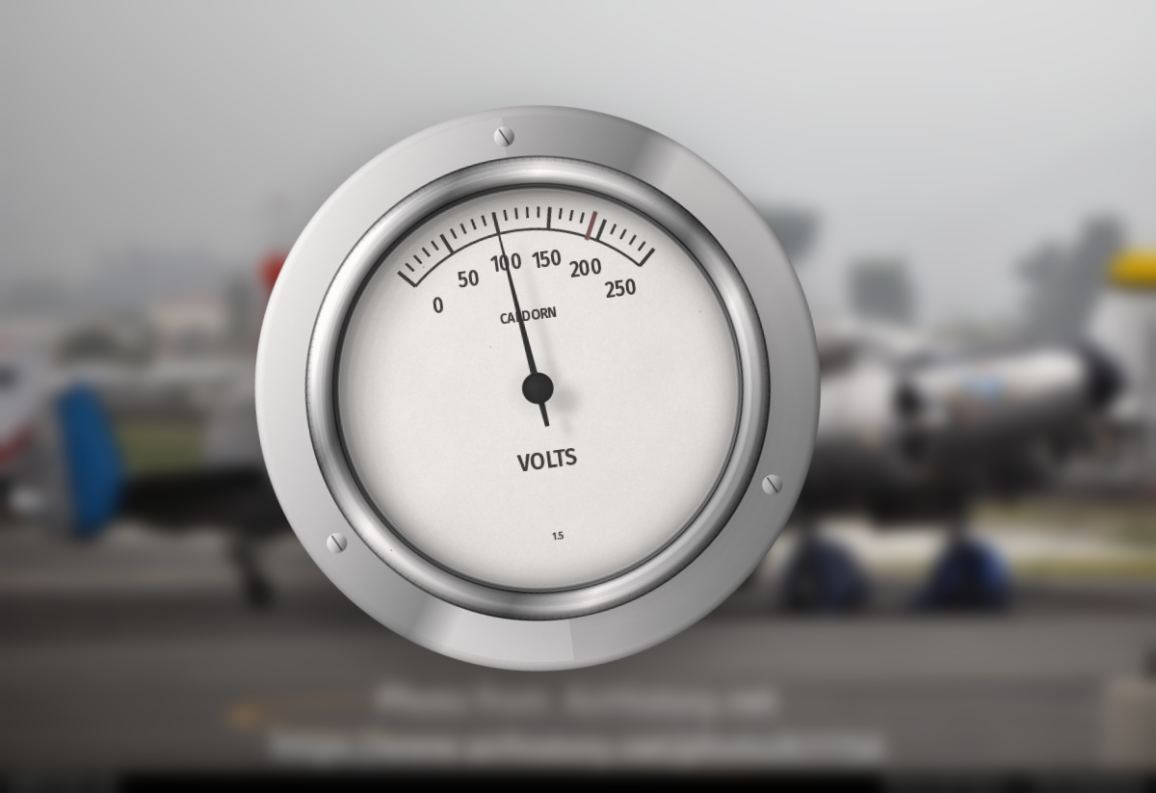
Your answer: 100,V
